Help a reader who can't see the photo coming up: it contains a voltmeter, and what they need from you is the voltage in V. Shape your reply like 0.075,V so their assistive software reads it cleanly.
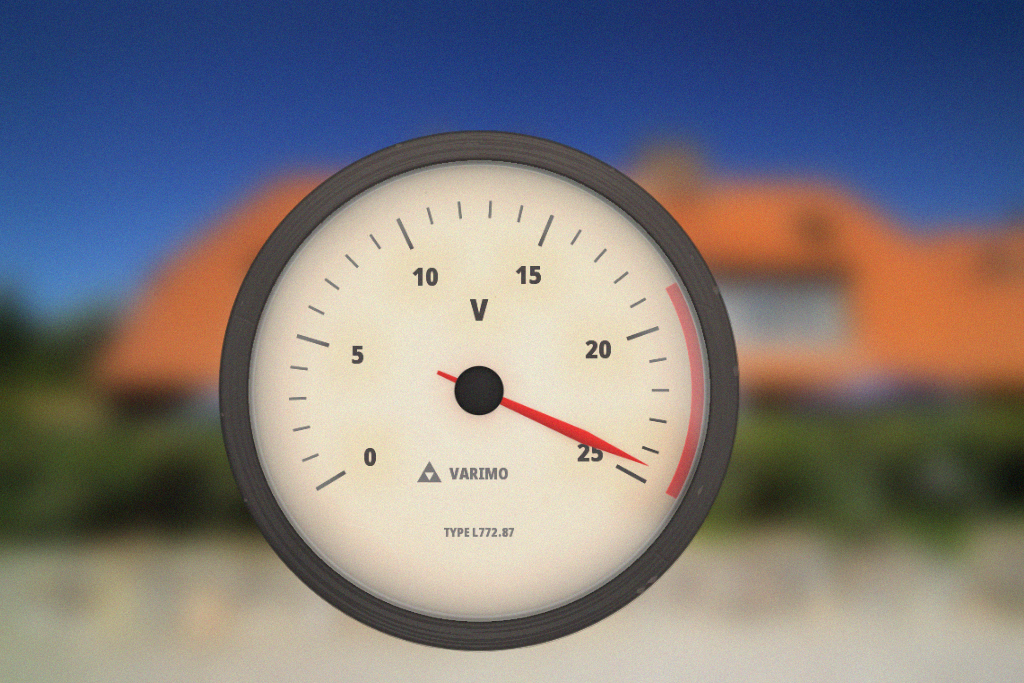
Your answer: 24.5,V
